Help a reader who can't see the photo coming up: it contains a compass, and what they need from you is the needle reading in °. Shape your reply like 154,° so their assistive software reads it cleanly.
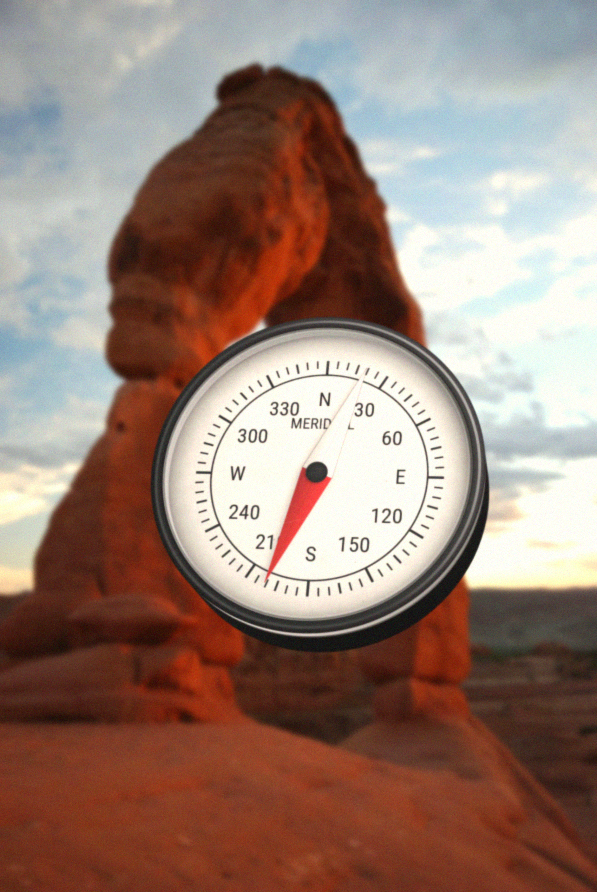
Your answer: 200,°
